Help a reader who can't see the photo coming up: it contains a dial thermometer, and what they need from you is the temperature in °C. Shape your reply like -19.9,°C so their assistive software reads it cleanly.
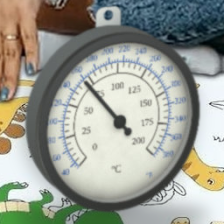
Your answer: 70,°C
